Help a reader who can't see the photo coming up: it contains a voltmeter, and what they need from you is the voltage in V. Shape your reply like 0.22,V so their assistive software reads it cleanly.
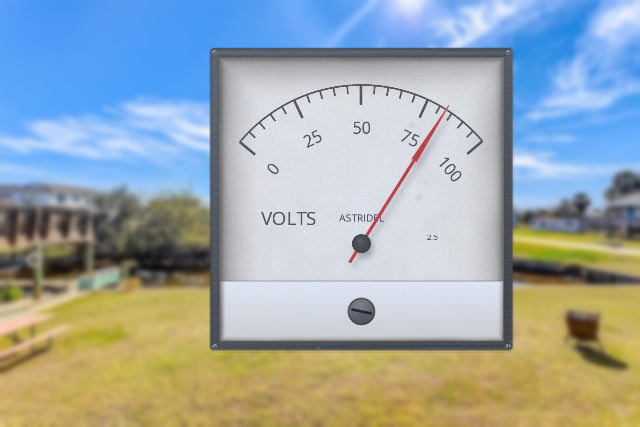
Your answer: 82.5,V
